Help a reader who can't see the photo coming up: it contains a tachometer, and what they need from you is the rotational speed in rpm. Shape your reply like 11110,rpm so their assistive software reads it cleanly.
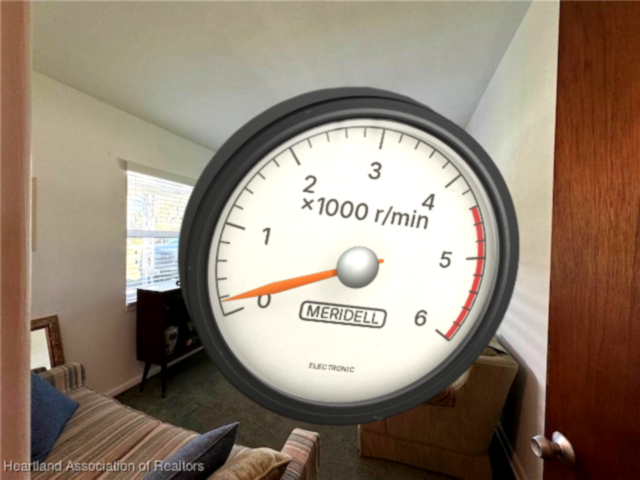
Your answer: 200,rpm
